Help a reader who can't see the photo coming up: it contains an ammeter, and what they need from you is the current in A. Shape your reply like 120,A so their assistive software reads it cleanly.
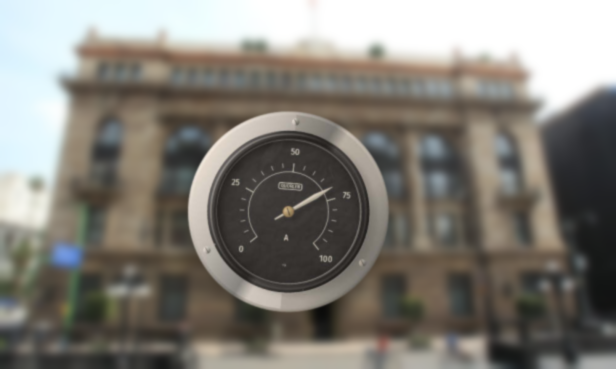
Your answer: 70,A
